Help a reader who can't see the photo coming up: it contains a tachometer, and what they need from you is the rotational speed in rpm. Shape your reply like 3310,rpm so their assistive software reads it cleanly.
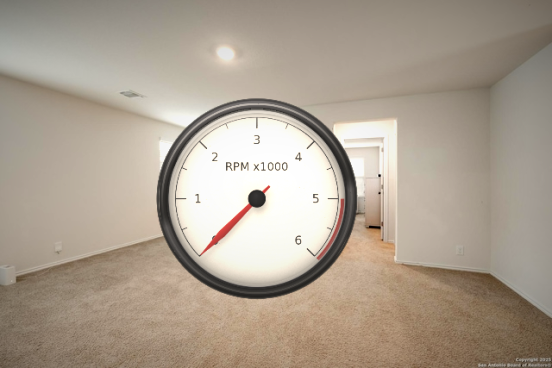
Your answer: 0,rpm
